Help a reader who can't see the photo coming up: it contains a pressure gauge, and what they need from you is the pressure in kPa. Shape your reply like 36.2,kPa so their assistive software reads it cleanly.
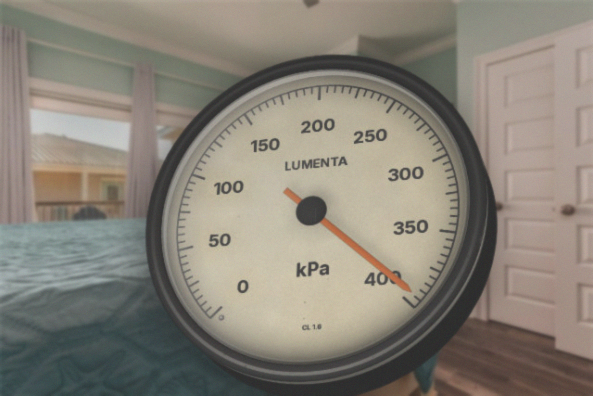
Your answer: 395,kPa
